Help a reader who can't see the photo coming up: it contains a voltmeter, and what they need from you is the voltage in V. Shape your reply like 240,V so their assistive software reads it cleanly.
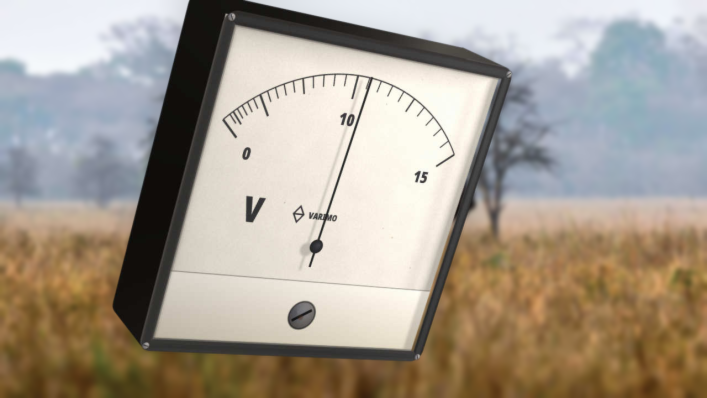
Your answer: 10.5,V
